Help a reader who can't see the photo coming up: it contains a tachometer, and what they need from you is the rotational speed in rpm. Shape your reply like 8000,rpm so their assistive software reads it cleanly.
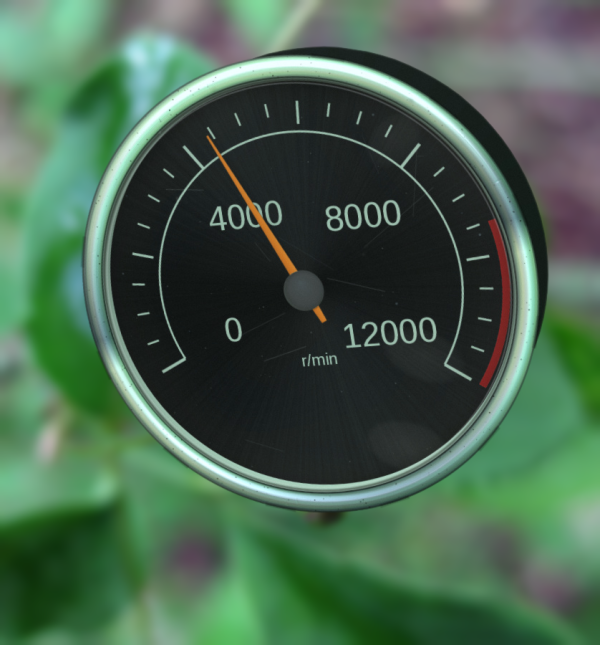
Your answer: 4500,rpm
